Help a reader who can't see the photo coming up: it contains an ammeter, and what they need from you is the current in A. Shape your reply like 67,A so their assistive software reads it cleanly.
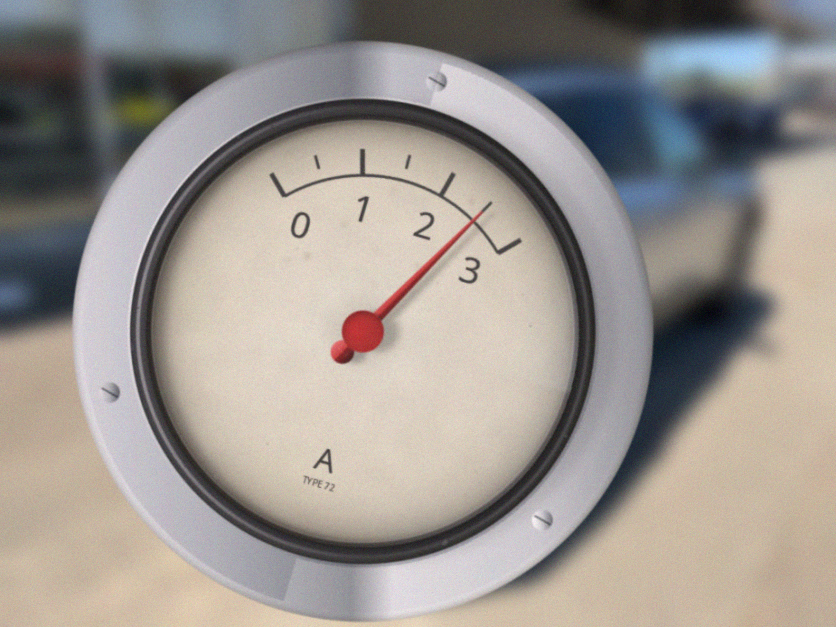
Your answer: 2.5,A
